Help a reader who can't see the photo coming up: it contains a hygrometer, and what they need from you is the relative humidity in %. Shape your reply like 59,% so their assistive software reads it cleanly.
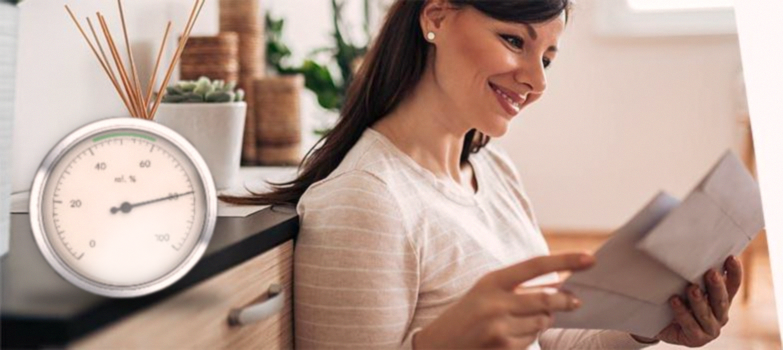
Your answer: 80,%
